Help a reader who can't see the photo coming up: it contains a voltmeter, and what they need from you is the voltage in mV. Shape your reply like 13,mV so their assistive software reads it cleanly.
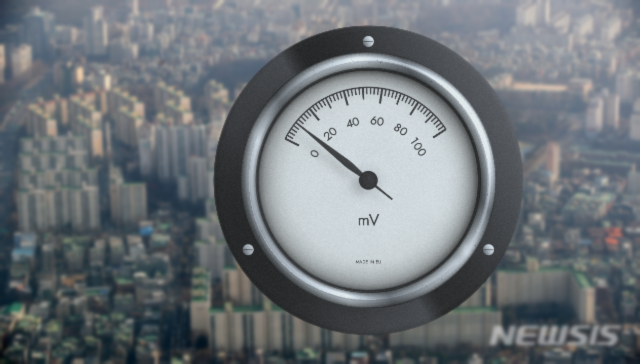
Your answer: 10,mV
